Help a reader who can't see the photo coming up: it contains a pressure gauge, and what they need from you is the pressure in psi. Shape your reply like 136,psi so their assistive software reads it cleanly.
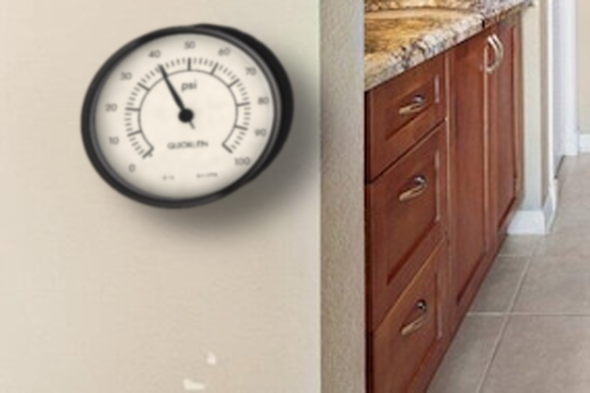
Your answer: 40,psi
